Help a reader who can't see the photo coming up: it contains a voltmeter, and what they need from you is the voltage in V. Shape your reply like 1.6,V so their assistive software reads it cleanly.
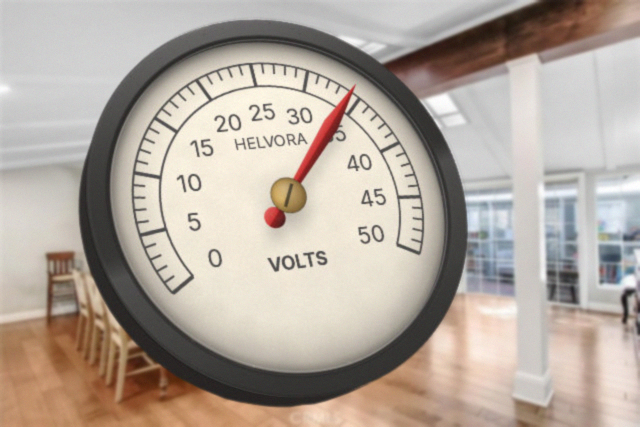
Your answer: 34,V
